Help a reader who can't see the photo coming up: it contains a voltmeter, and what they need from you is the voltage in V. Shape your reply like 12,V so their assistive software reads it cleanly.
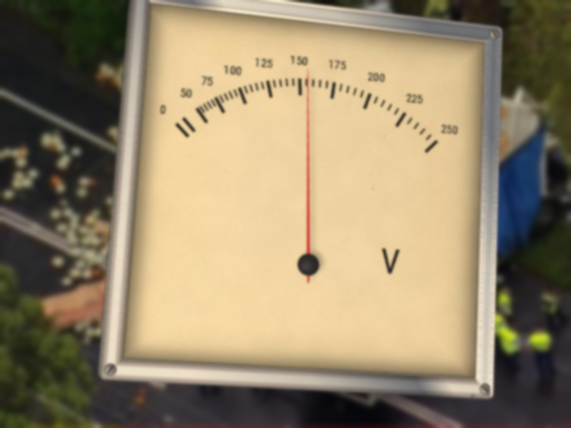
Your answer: 155,V
